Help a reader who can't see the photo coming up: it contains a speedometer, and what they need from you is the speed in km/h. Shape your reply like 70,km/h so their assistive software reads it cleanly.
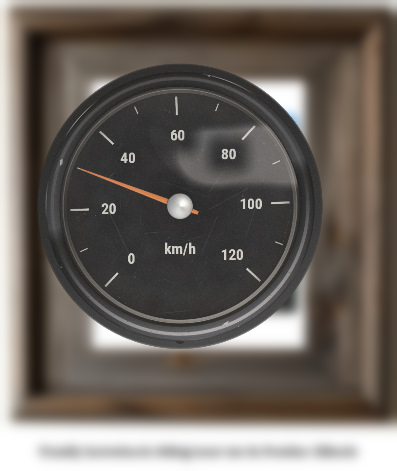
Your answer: 30,km/h
